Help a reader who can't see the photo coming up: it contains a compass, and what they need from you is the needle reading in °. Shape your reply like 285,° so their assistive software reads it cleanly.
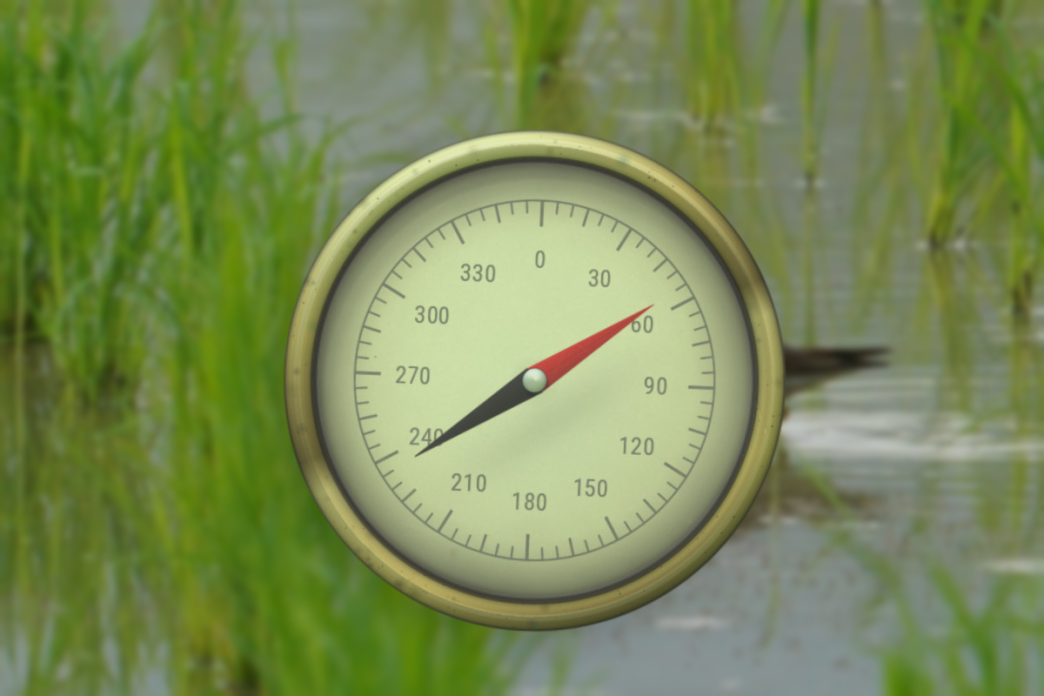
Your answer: 55,°
